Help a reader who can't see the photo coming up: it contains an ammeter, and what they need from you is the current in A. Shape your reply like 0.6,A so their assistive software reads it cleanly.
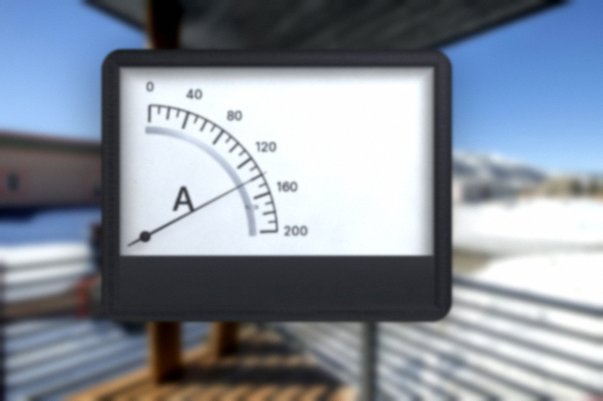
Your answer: 140,A
